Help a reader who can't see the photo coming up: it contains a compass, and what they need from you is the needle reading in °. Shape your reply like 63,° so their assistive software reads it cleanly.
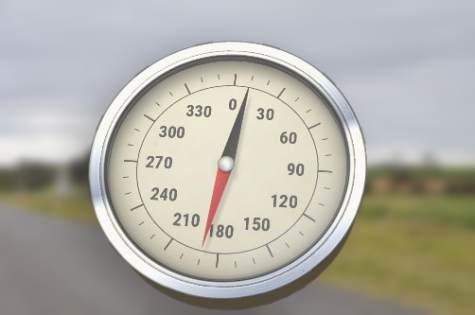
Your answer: 190,°
